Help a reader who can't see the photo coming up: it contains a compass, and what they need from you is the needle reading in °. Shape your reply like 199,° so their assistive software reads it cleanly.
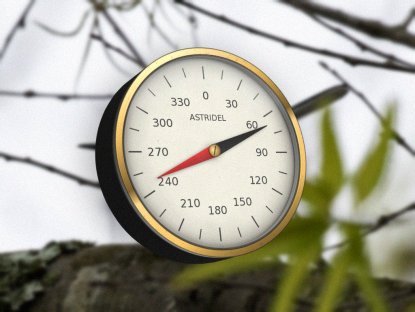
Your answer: 247.5,°
